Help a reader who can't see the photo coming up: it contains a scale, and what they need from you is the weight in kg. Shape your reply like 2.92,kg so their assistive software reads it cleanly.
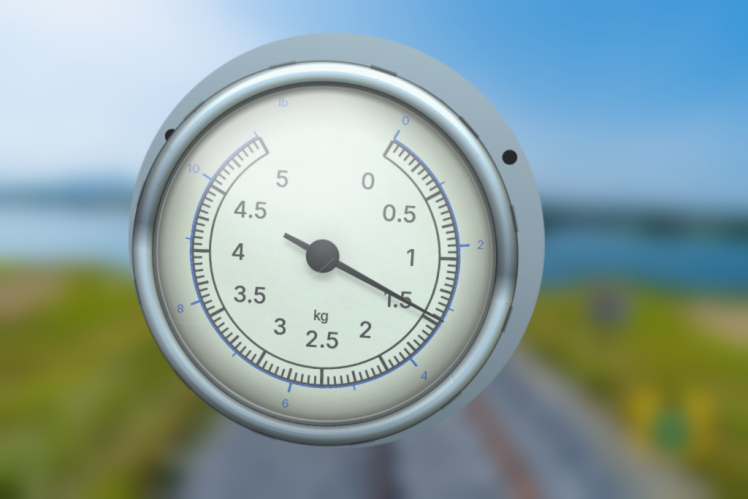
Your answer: 1.45,kg
